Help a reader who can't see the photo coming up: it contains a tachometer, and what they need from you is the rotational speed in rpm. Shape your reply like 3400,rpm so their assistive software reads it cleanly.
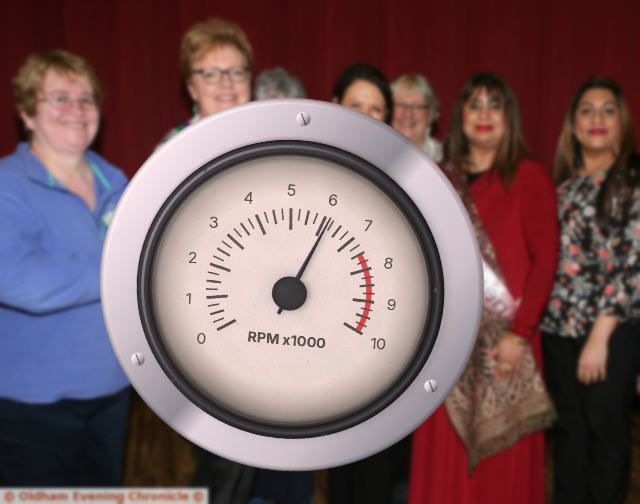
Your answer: 6125,rpm
